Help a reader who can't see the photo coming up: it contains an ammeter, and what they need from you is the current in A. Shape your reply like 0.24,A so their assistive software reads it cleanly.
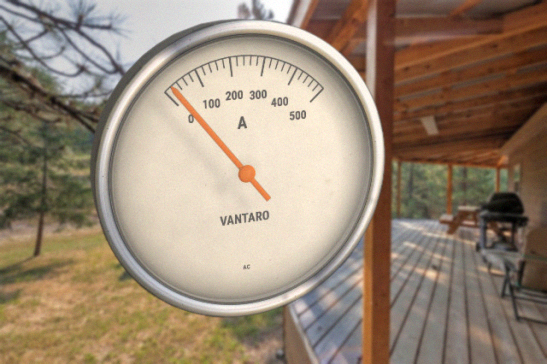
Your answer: 20,A
